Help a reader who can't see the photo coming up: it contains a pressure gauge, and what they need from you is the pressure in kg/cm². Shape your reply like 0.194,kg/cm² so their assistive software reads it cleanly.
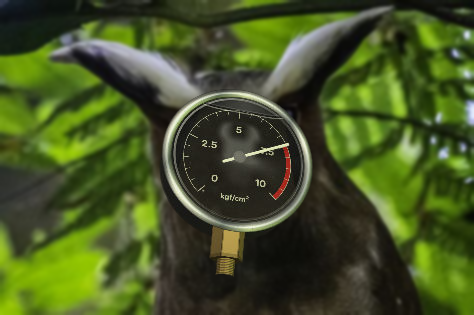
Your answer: 7.5,kg/cm²
